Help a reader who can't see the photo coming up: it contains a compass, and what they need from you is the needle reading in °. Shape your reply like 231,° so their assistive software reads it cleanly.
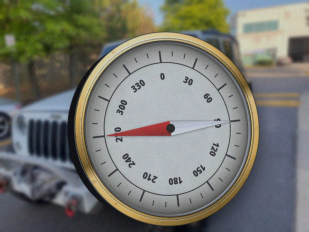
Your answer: 270,°
